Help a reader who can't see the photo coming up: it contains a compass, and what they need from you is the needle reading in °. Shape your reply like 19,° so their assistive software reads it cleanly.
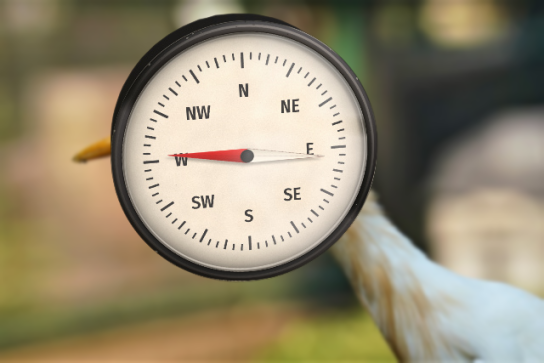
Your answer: 275,°
